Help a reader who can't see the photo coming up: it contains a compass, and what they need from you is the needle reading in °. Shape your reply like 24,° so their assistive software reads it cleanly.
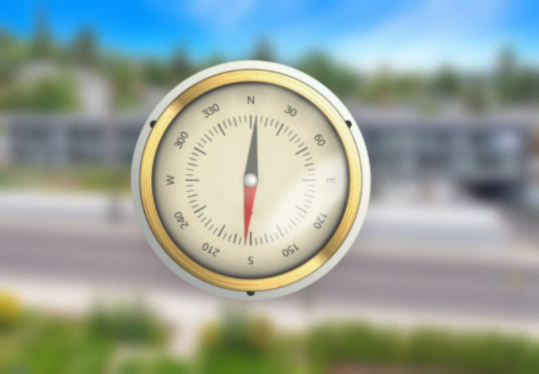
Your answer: 185,°
